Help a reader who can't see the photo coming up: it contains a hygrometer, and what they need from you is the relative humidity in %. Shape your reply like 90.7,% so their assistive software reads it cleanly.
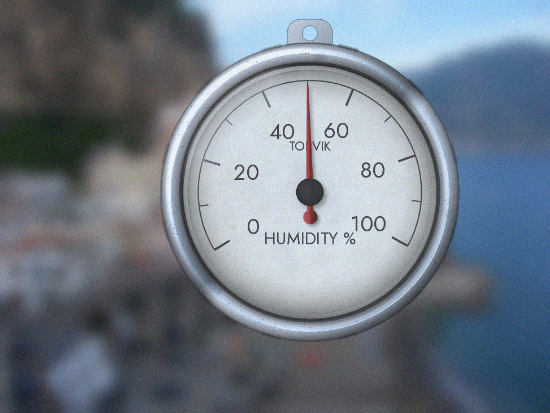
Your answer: 50,%
